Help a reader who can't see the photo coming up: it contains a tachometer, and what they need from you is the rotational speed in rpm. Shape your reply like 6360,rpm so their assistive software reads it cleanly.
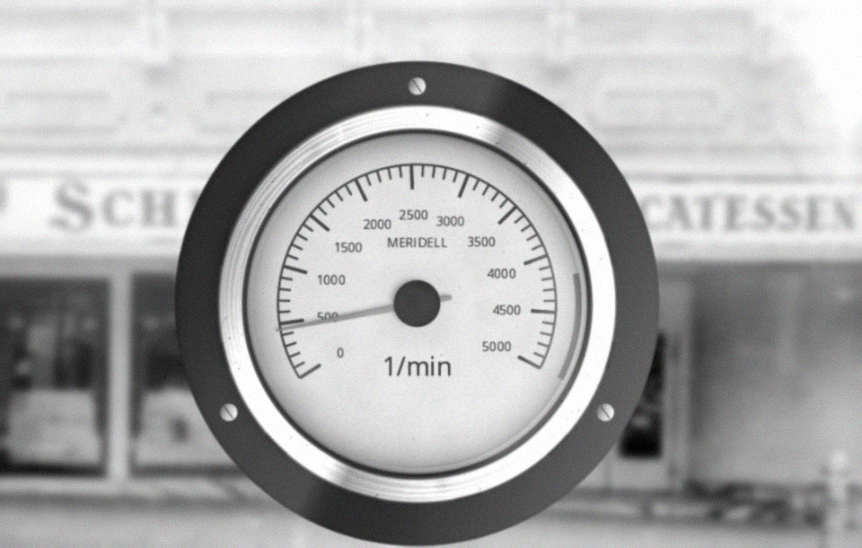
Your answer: 450,rpm
